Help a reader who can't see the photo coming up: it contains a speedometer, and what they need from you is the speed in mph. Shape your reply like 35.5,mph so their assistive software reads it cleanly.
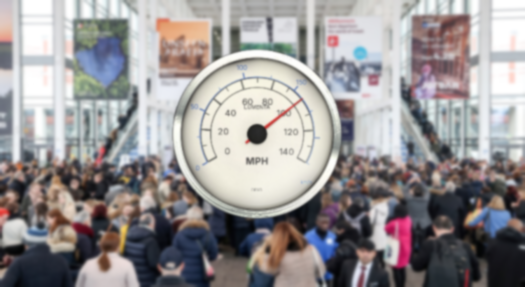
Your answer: 100,mph
